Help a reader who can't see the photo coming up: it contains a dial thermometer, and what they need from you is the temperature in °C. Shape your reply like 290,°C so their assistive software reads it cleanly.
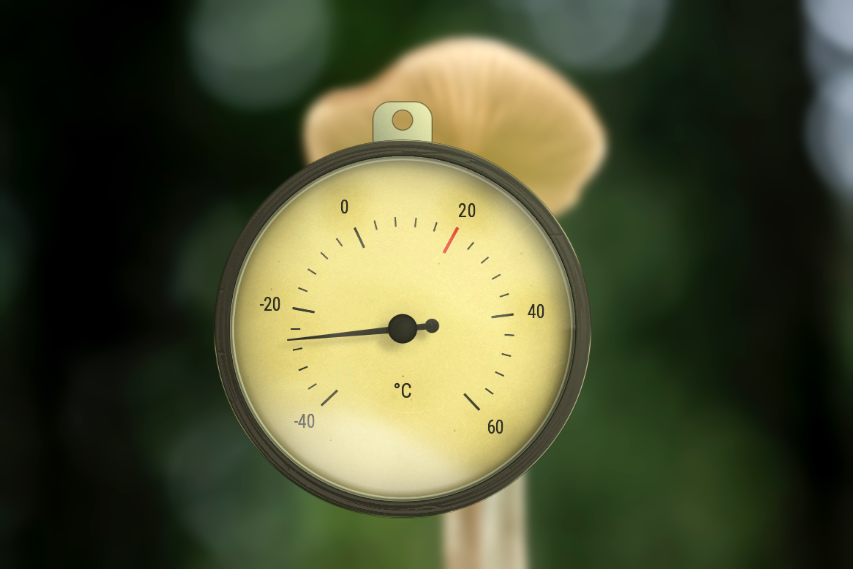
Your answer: -26,°C
